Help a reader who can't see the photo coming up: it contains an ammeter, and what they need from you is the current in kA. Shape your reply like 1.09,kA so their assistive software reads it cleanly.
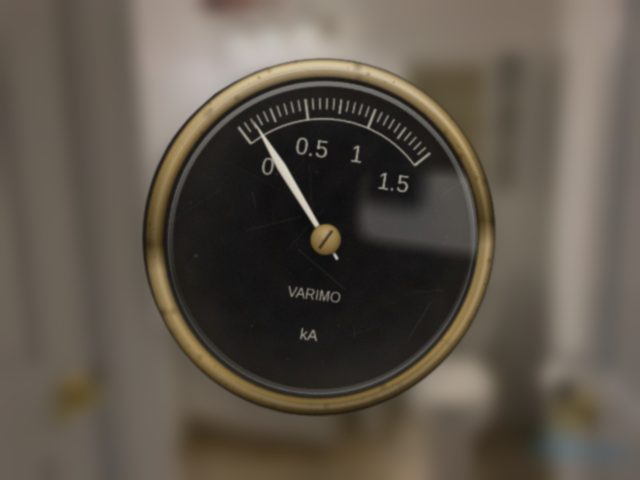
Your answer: 0.1,kA
